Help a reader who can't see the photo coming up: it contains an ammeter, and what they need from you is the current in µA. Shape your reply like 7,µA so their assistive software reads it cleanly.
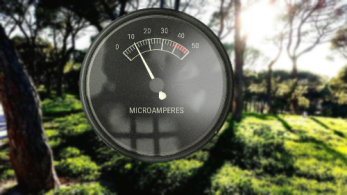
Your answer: 10,µA
